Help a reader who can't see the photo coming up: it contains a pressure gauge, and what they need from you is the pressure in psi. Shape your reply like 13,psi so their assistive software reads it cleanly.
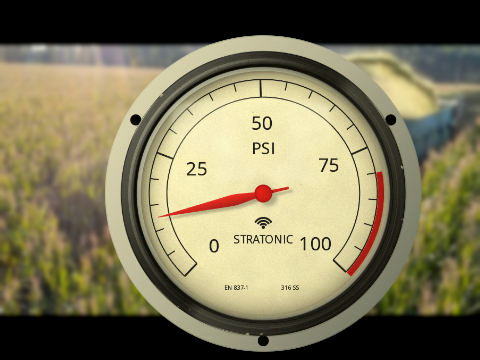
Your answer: 12.5,psi
